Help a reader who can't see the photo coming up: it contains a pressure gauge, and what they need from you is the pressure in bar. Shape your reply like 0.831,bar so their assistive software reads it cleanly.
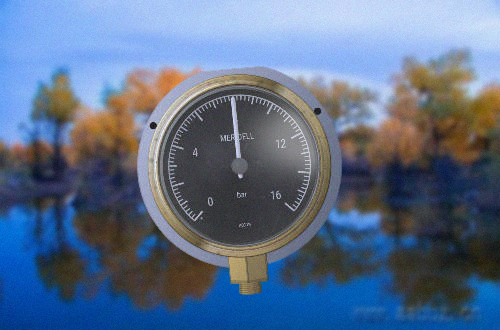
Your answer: 8,bar
